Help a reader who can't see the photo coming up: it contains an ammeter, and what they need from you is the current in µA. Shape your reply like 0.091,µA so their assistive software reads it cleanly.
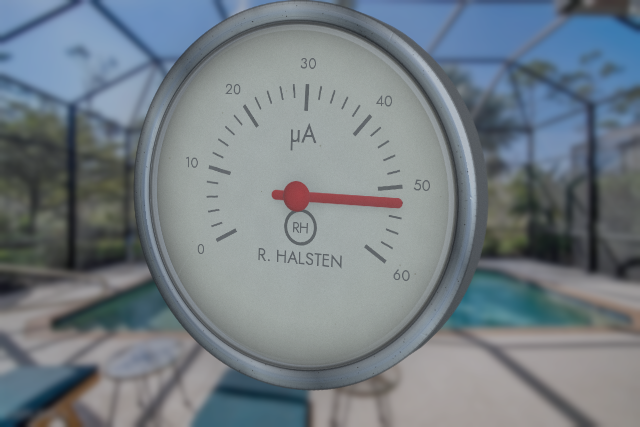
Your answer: 52,µA
